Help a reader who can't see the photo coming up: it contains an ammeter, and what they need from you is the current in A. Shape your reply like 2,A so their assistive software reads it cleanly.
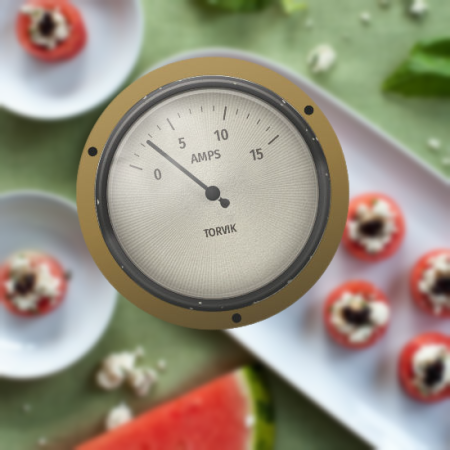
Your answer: 2.5,A
